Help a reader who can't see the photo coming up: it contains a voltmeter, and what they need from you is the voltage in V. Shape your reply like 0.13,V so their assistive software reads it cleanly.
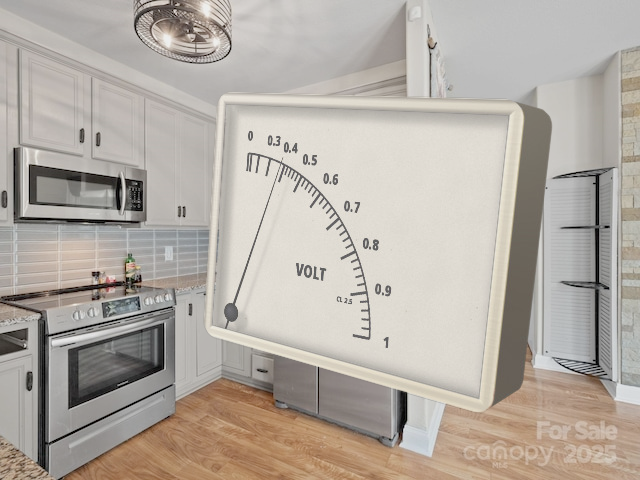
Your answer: 0.4,V
